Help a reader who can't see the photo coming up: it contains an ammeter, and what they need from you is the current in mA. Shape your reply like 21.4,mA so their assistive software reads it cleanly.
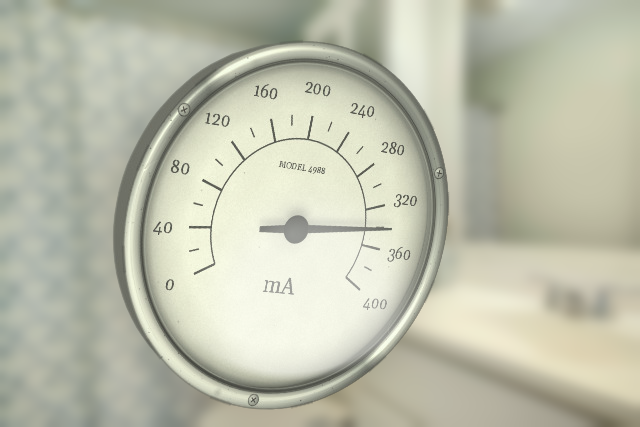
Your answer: 340,mA
